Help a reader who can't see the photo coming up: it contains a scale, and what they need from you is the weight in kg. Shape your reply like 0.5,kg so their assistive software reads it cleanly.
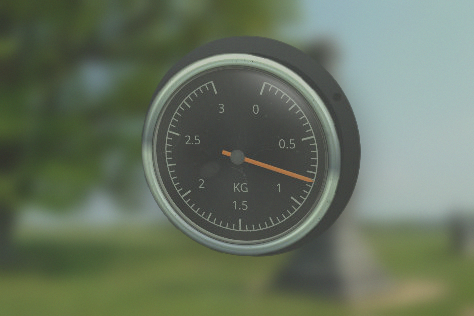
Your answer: 0.8,kg
